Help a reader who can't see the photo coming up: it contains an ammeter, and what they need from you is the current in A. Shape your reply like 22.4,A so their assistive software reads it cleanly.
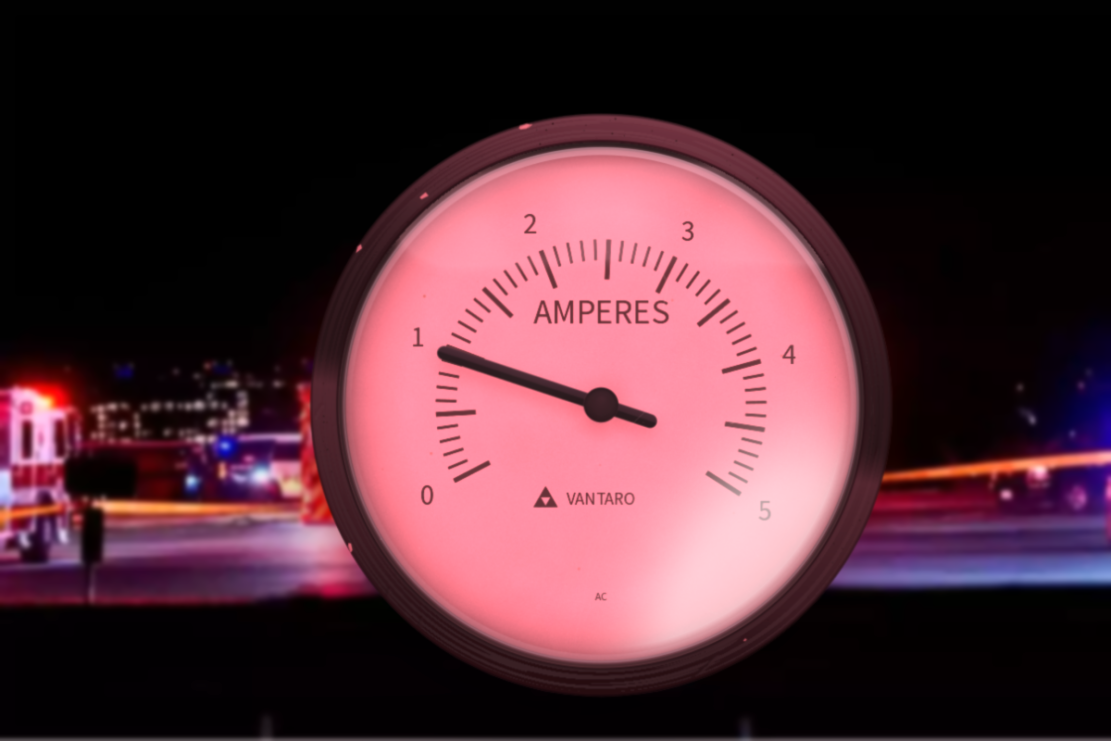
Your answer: 0.95,A
